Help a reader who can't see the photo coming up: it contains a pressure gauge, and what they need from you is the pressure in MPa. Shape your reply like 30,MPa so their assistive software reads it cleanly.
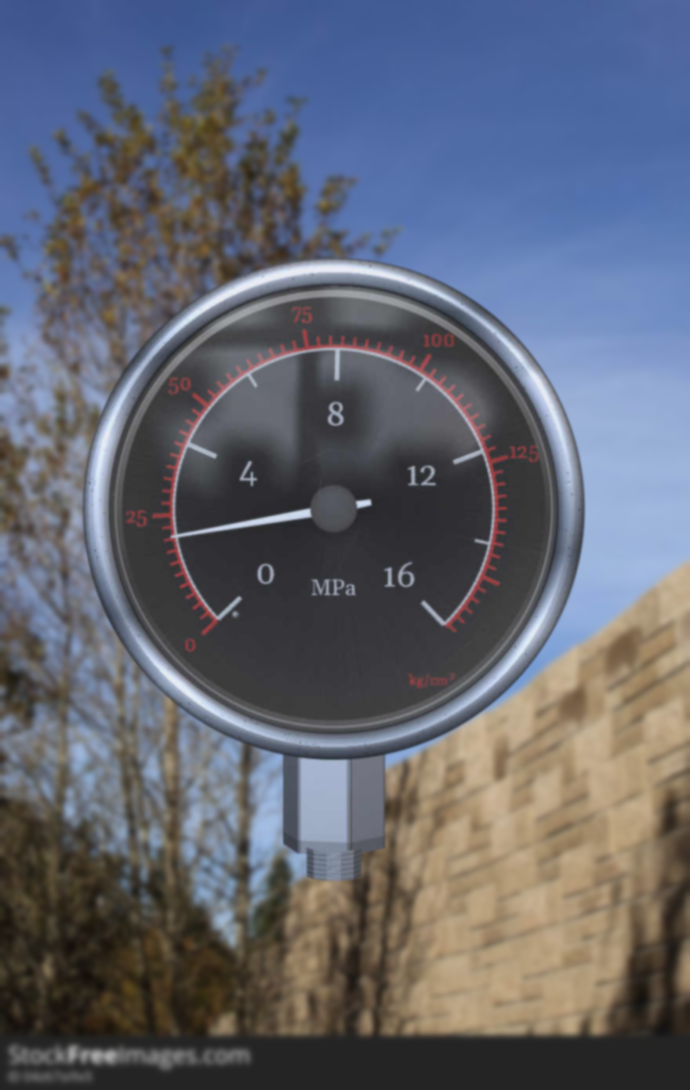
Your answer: 2,MPa
